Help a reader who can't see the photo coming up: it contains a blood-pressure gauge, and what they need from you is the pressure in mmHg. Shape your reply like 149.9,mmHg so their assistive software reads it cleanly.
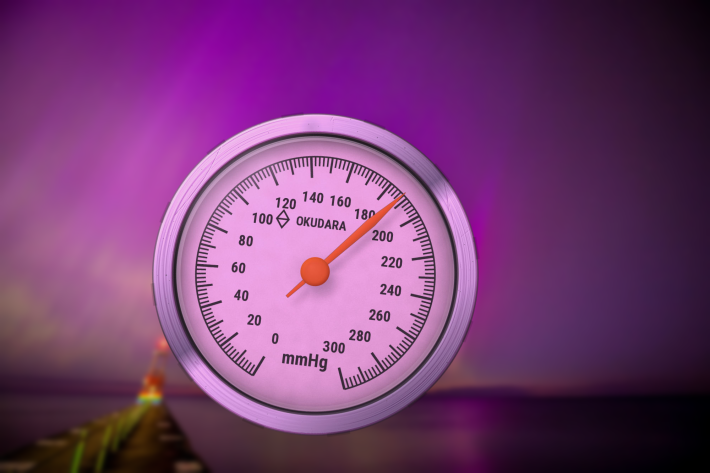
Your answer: 188,mmHg
